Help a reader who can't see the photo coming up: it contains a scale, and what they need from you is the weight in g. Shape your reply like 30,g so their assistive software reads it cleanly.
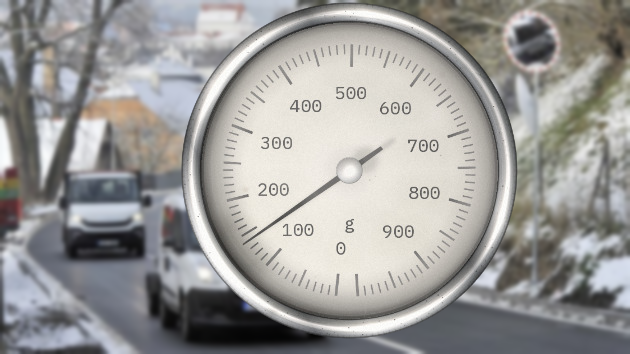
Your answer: 140,g
